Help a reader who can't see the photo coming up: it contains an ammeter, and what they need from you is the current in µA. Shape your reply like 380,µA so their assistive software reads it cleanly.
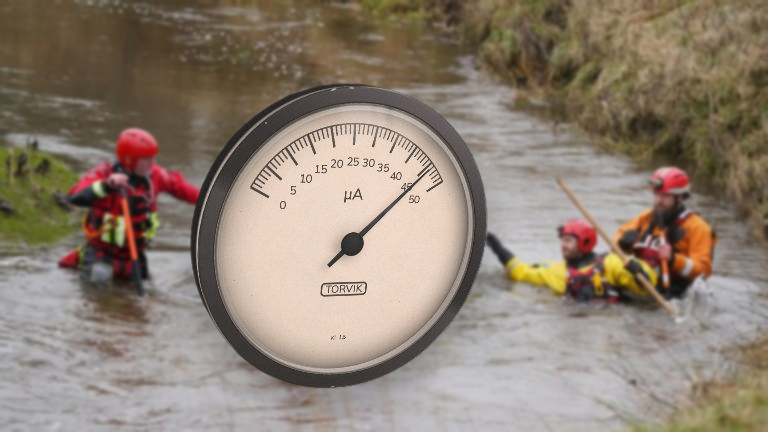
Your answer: 45,µA
